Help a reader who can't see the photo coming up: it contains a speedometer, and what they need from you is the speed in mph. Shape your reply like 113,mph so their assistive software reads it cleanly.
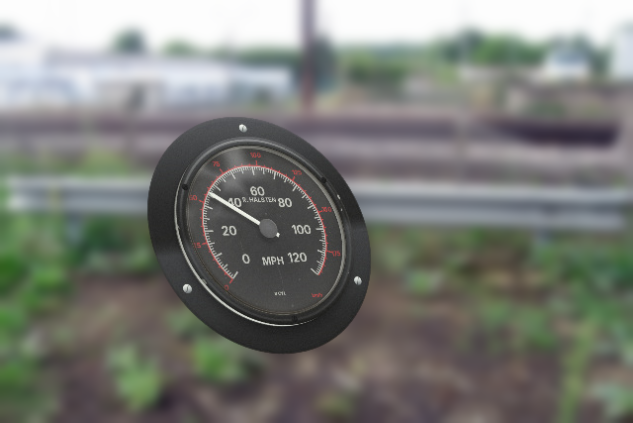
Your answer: 35,mph
